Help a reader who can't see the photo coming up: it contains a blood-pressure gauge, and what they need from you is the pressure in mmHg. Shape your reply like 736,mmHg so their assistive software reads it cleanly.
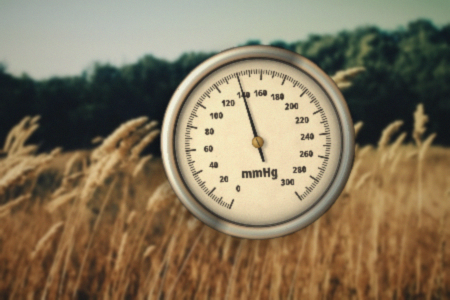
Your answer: 140,mmHg
